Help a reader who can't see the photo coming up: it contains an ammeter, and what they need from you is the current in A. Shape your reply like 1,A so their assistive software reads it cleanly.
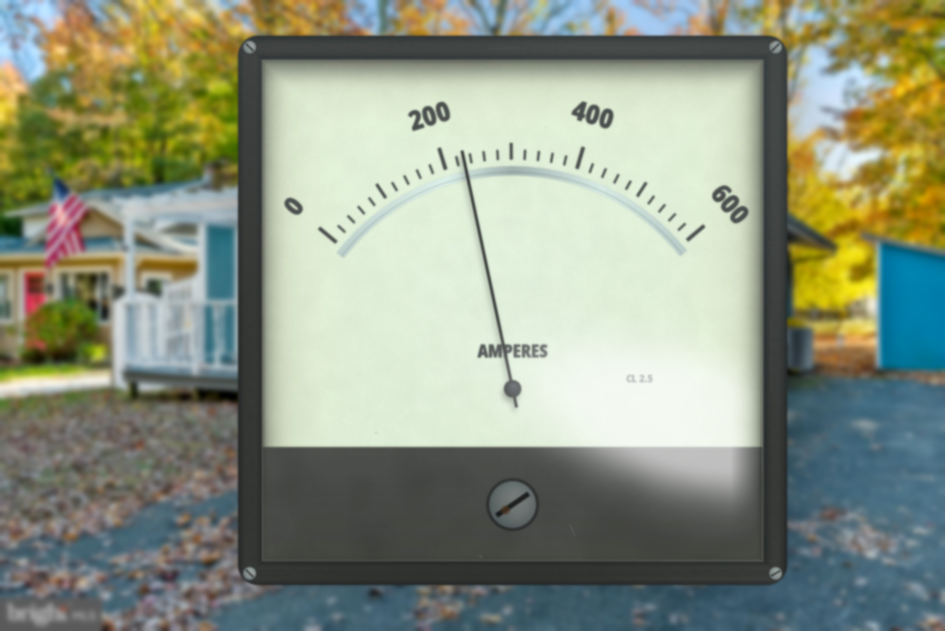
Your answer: 230,A
